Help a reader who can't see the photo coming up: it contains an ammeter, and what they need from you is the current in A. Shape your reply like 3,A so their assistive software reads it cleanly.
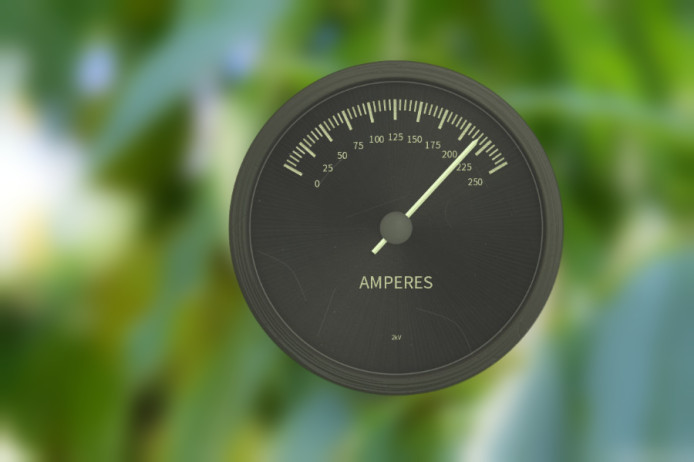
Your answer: 215,A
